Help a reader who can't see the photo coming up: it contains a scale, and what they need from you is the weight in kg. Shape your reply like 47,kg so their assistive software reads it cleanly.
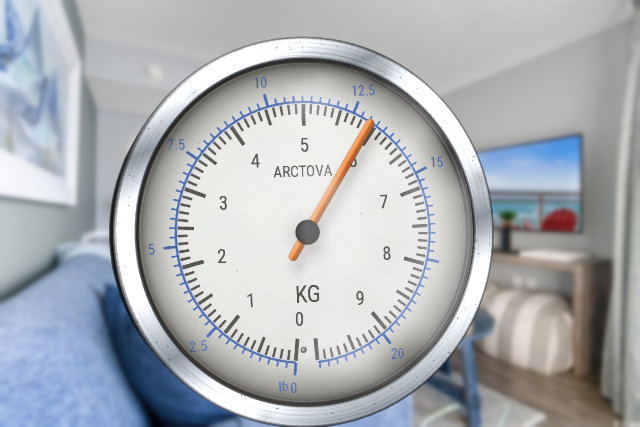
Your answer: 5.9,kg
